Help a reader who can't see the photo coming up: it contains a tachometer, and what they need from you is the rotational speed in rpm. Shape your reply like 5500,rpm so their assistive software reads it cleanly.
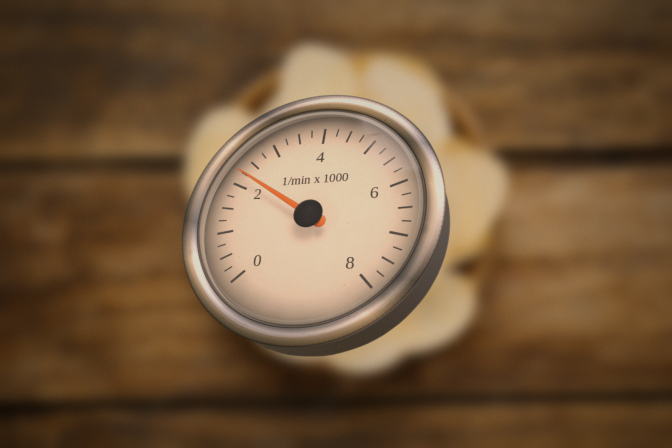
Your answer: 2250,rpm
